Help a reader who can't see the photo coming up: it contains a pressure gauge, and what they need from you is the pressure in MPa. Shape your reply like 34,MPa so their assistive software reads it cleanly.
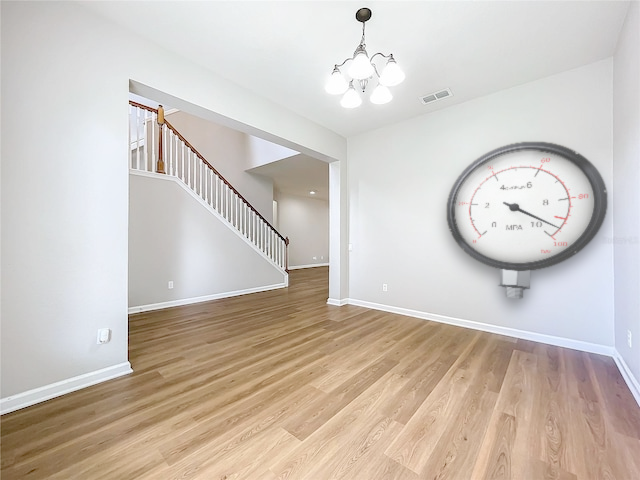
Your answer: 9.5,MPa
